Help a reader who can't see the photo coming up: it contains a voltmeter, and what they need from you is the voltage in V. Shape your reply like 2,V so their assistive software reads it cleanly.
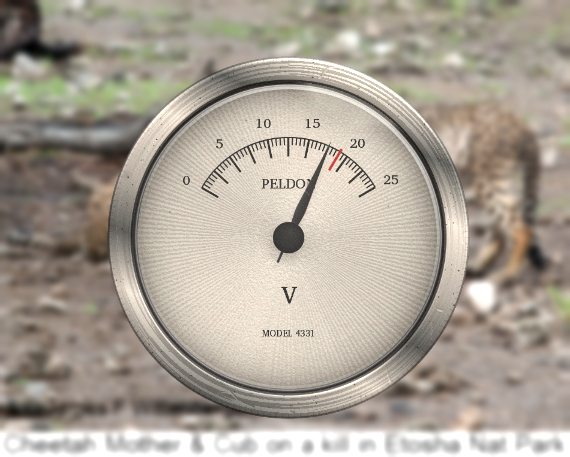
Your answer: 17.5,V
